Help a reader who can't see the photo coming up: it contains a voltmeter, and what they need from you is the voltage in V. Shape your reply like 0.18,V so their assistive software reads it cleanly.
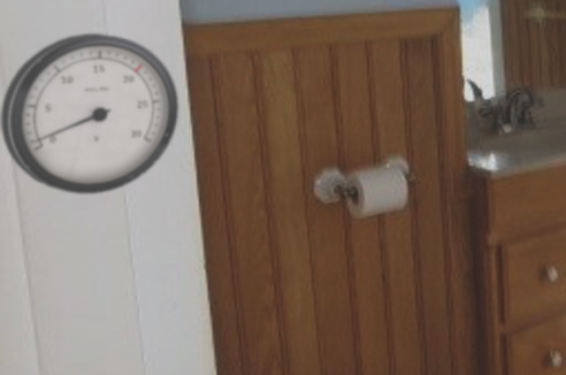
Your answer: 1,V
